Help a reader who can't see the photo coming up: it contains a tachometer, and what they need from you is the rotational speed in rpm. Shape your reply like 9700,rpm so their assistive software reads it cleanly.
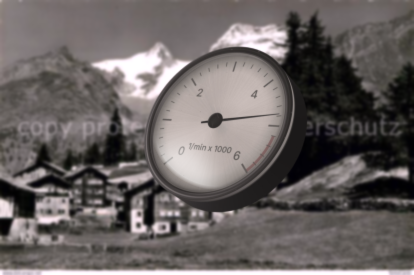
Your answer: 4800,rpm
